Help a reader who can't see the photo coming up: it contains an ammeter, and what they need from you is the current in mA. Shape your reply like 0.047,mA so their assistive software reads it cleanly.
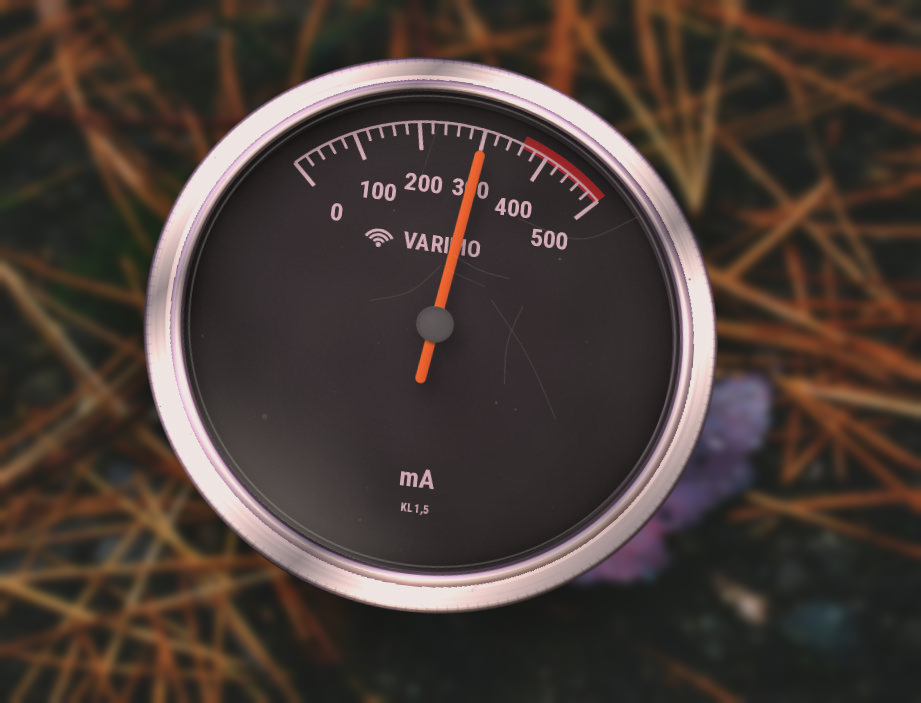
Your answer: 300,mA
